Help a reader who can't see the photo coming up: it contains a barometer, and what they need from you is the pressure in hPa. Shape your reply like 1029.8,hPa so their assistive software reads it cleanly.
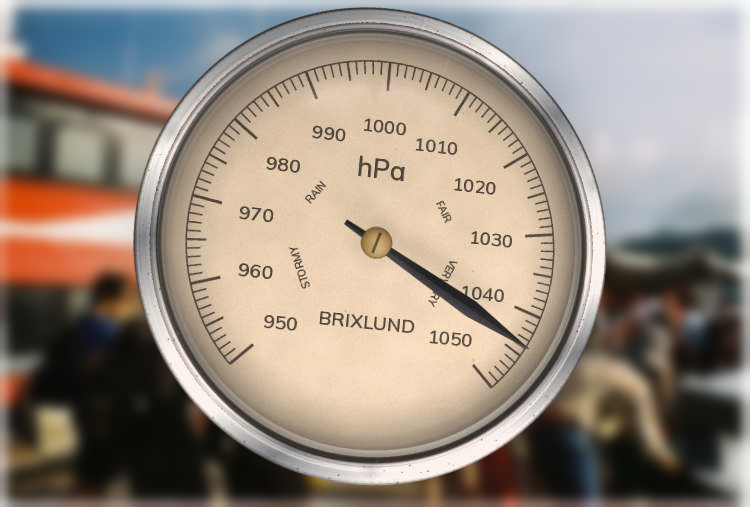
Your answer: 1044,hPa
